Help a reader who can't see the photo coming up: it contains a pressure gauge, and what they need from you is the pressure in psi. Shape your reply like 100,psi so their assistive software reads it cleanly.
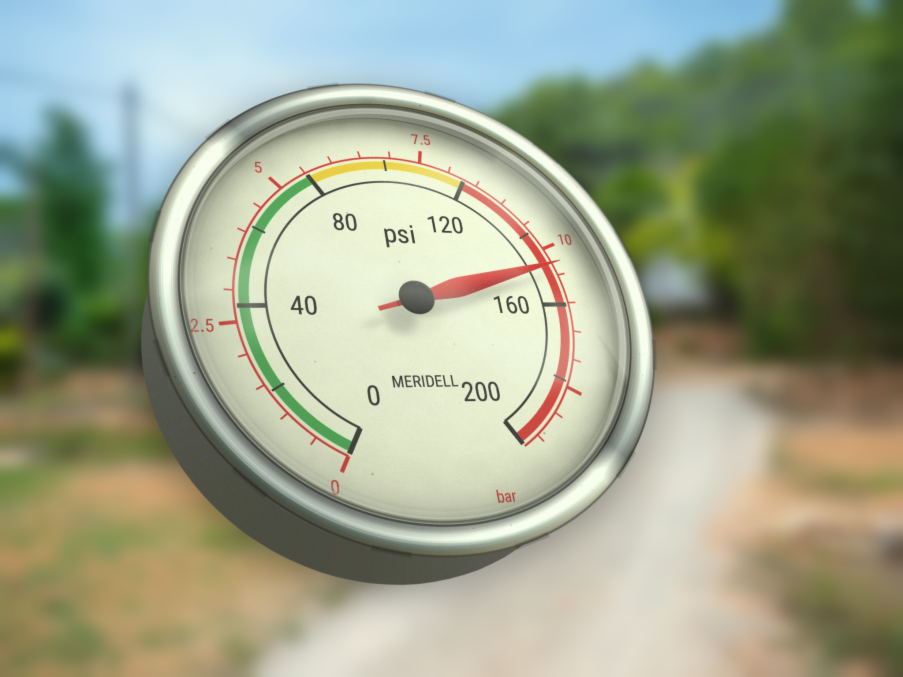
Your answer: 150,psi
